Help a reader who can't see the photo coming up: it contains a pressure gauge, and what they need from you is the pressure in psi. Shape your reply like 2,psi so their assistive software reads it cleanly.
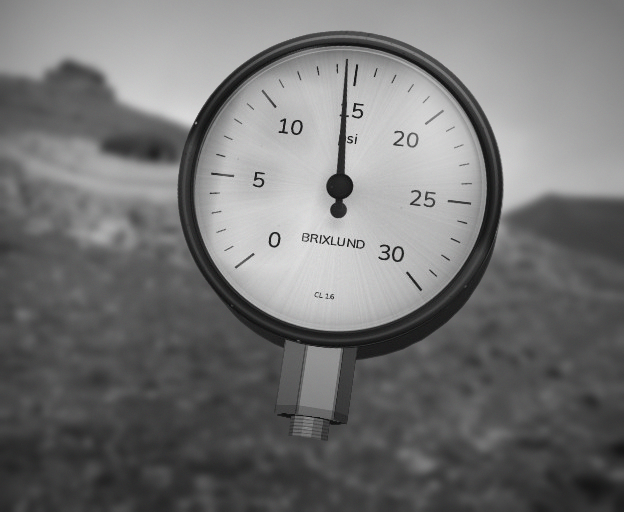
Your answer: 14.5,psi
